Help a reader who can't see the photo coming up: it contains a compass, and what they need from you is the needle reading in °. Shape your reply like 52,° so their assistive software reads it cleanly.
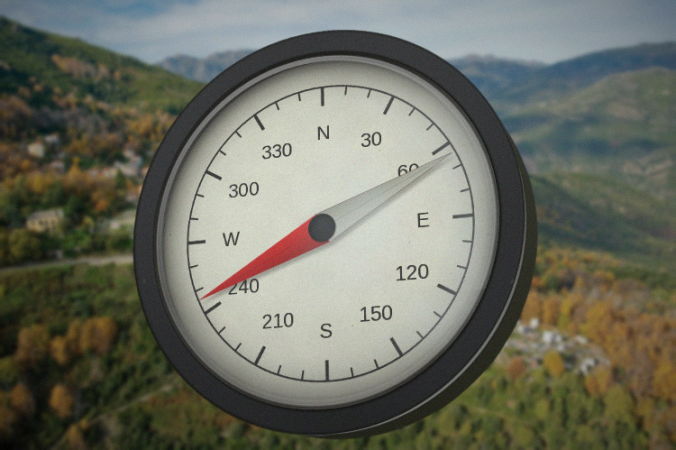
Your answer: 245,°
